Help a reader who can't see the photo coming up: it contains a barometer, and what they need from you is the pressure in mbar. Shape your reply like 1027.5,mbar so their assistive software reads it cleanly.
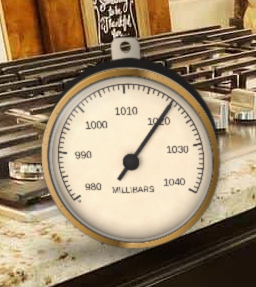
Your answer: 1020,mbar
